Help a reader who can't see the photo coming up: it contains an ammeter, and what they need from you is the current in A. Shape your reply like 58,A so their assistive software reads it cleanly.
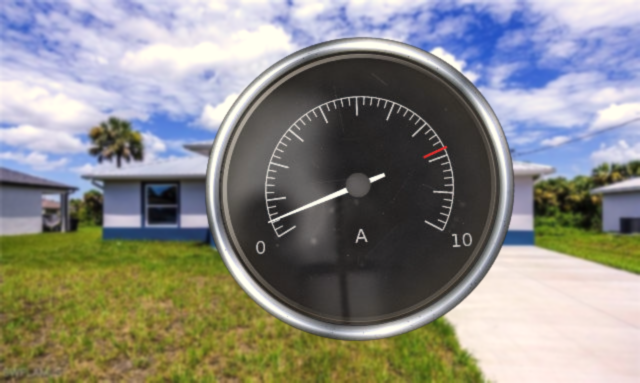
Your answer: 0.4,A
